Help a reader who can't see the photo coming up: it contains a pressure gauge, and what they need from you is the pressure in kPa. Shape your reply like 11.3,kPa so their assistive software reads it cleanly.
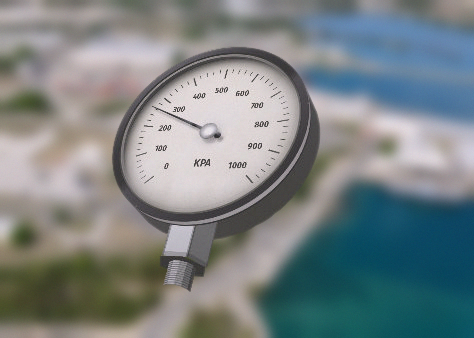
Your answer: 260,kPa
